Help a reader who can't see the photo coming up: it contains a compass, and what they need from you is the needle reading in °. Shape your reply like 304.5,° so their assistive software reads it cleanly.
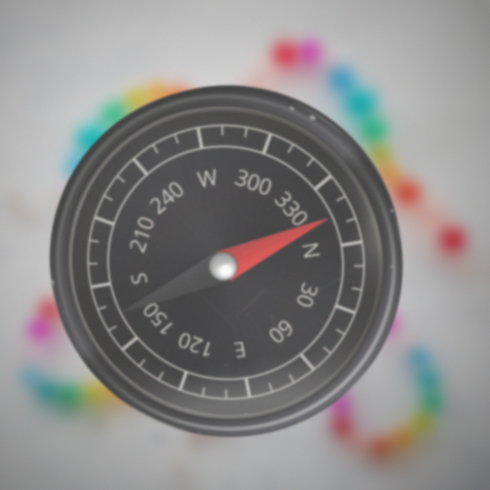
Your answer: 345,°
